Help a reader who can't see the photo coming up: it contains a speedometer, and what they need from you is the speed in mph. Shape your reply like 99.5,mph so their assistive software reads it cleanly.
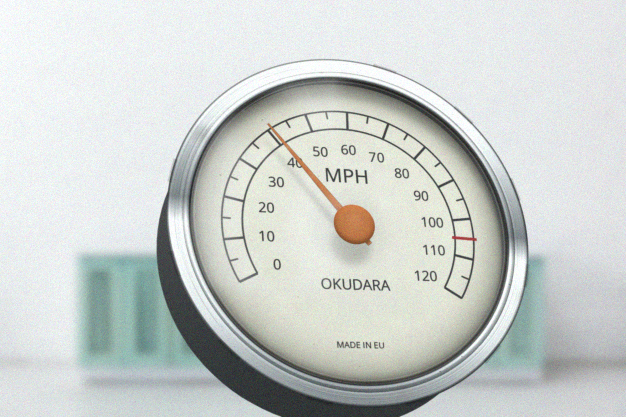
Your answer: 40,mph
